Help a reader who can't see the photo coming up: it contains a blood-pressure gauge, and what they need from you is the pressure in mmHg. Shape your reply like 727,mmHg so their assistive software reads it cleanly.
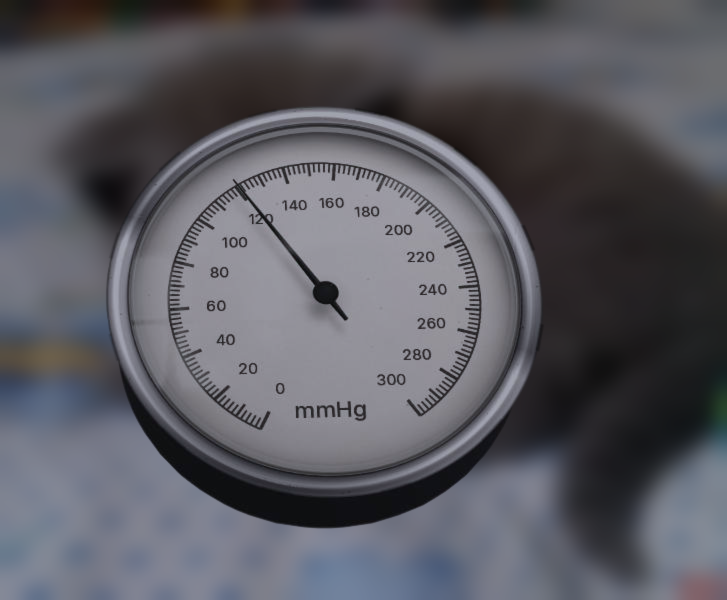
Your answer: 120,mmHg
